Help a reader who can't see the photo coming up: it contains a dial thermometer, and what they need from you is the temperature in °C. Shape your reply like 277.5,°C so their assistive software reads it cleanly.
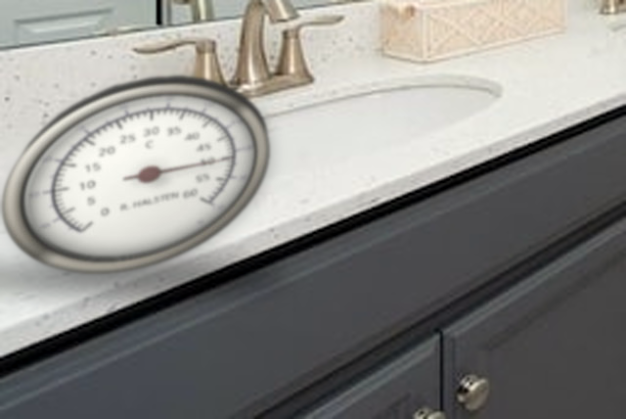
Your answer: 50,°C
